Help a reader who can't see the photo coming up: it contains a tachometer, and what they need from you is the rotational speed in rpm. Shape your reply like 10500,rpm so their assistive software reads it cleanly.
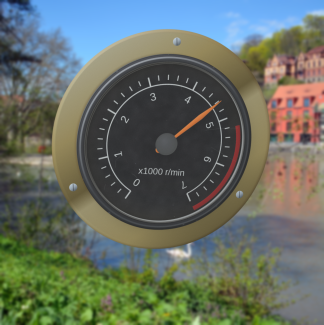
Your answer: 4600,rpm
